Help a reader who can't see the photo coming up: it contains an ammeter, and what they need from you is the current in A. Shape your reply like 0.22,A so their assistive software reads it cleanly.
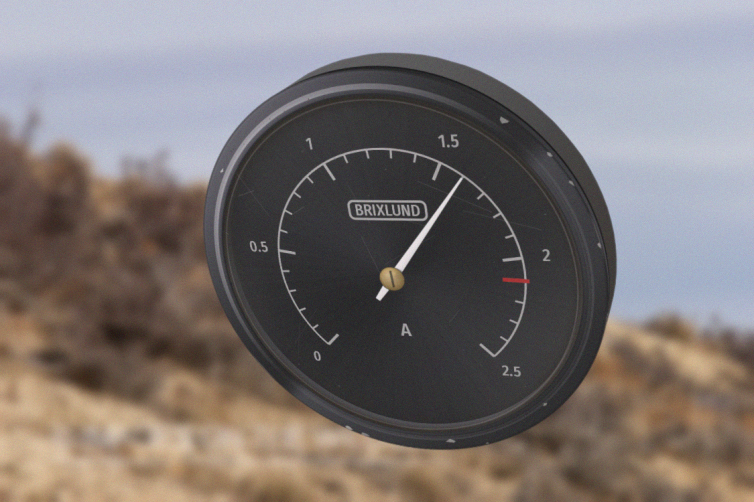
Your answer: 1.6,A
